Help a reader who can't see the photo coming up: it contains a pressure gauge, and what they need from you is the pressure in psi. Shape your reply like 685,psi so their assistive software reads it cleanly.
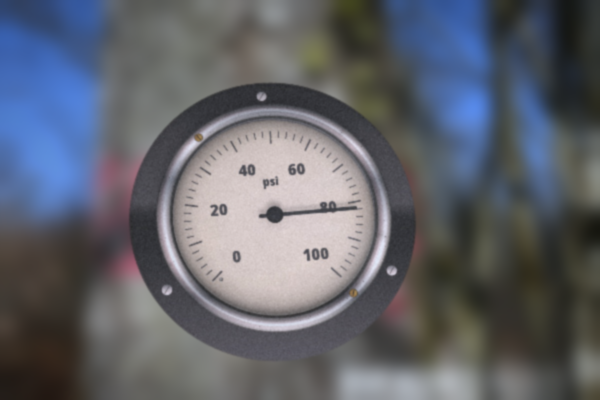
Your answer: 82,psi
